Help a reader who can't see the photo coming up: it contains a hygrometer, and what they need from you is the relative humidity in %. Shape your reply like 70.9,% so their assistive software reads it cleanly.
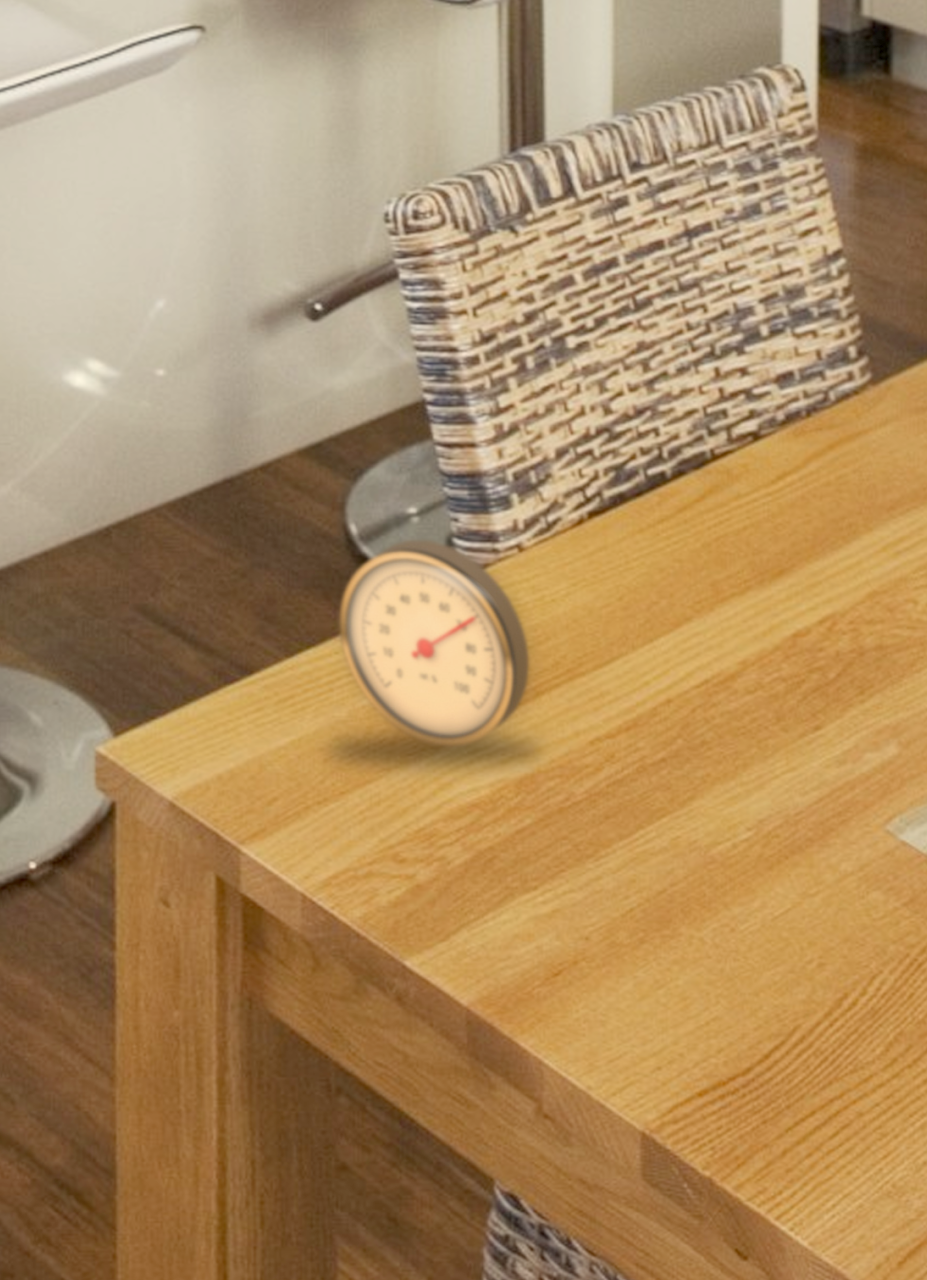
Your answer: 70,%
